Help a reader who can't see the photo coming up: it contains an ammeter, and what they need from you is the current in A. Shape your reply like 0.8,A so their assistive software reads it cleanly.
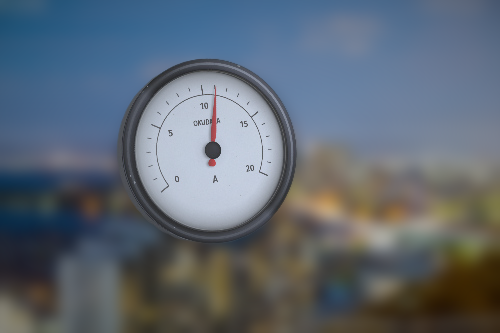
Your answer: 11,A
